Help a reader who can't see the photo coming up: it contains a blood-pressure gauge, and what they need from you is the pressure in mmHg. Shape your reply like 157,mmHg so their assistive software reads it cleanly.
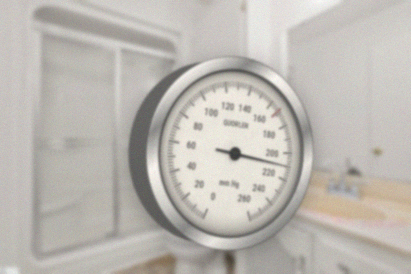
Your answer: 210,mmHg
